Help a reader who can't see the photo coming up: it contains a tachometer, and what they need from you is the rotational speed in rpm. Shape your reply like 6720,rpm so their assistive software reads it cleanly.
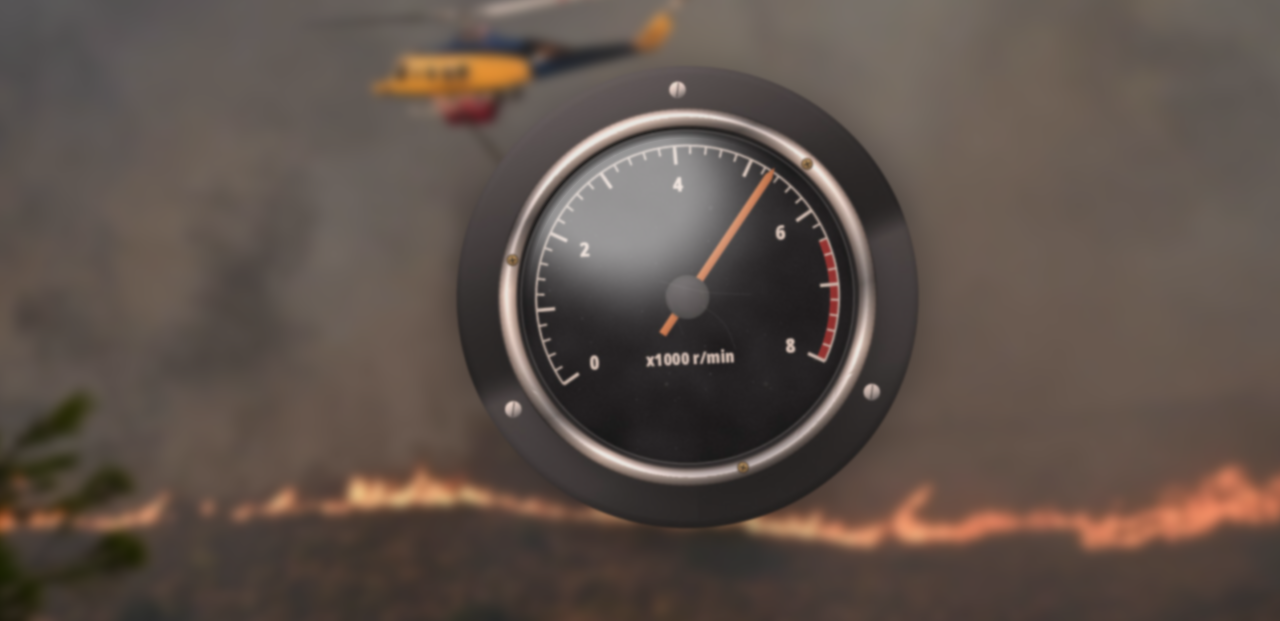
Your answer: 5300,rpm
